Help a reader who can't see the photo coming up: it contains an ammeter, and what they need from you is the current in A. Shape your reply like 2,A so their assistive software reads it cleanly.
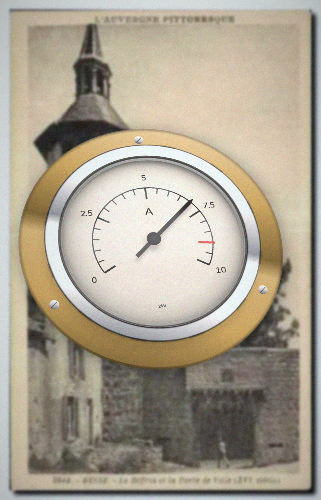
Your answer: 7,A
